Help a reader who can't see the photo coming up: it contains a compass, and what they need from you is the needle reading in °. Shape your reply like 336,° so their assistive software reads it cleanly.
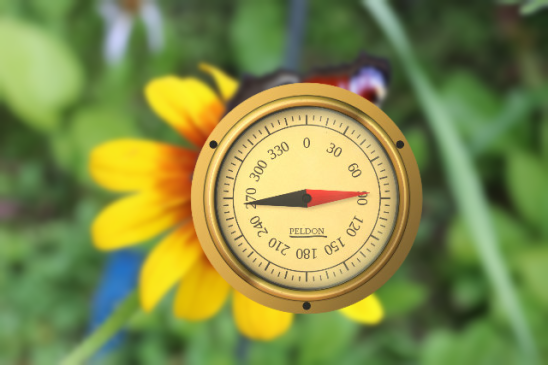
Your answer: 85,°
